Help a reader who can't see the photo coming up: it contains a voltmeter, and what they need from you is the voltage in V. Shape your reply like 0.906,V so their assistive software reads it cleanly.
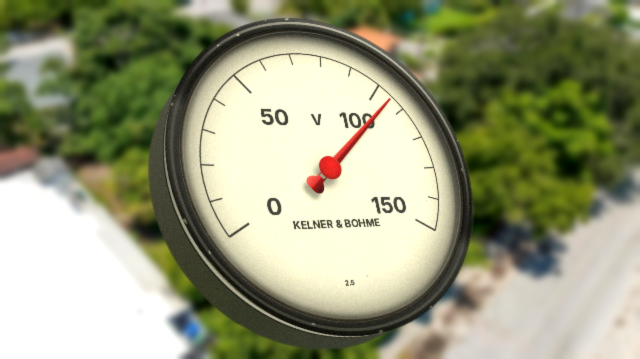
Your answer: 105,V
